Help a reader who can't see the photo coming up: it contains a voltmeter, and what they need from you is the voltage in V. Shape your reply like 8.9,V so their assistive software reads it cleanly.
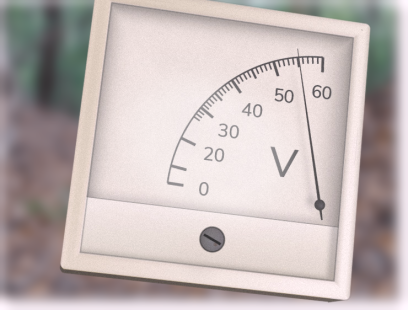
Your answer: 55,V
